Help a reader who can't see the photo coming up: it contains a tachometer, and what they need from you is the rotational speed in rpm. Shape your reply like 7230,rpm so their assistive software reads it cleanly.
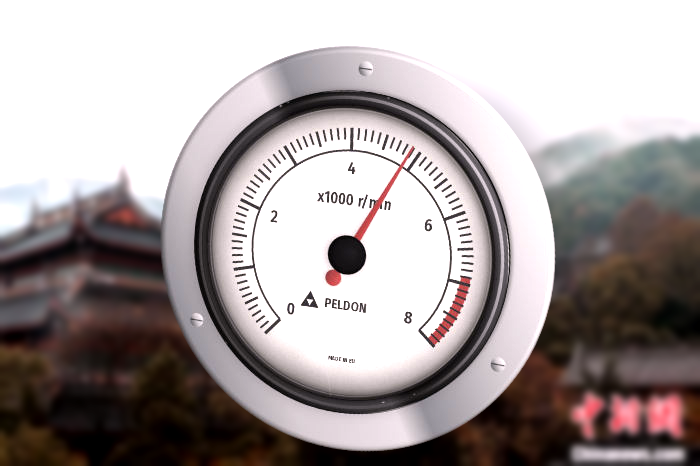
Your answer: 4900,rpm
